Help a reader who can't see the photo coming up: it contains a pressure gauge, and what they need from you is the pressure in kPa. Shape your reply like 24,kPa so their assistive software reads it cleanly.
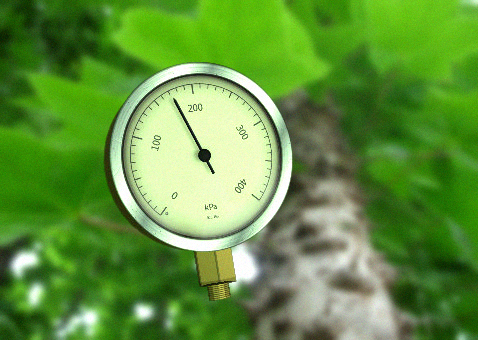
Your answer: 170,kPa
